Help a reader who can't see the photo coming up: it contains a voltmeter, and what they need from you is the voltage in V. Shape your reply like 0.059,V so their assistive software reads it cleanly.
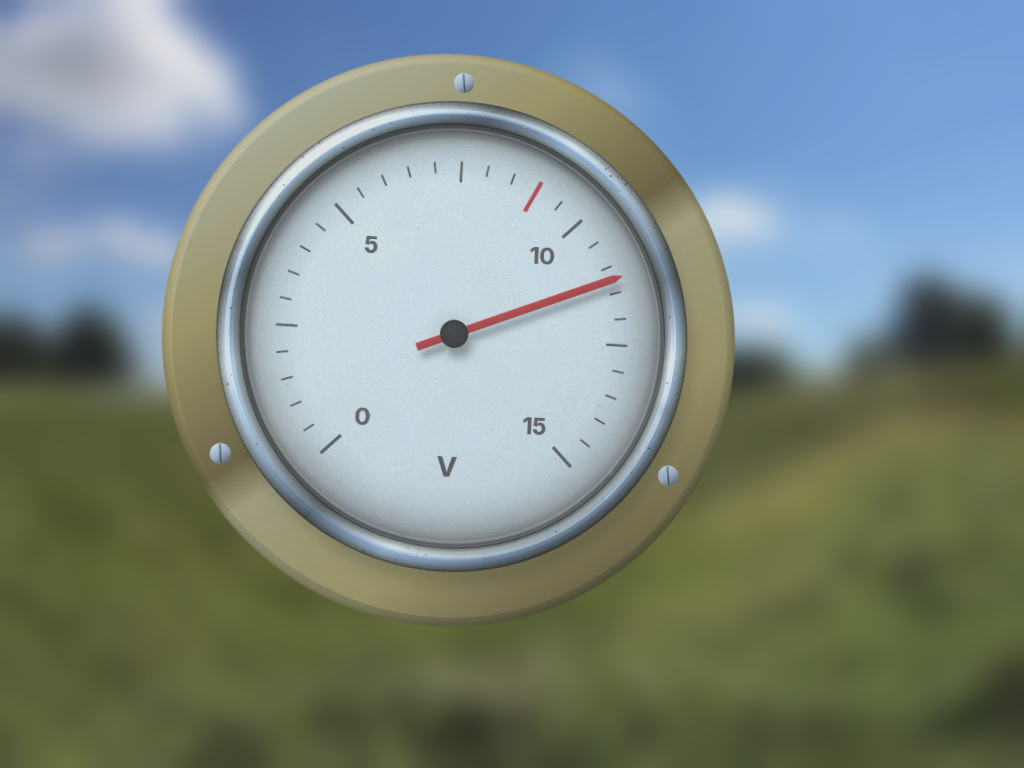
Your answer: 11.25,V
